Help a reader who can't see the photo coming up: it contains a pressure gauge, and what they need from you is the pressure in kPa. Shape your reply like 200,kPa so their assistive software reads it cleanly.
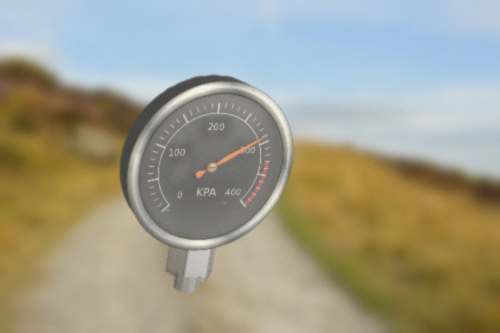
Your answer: 290,kPa
